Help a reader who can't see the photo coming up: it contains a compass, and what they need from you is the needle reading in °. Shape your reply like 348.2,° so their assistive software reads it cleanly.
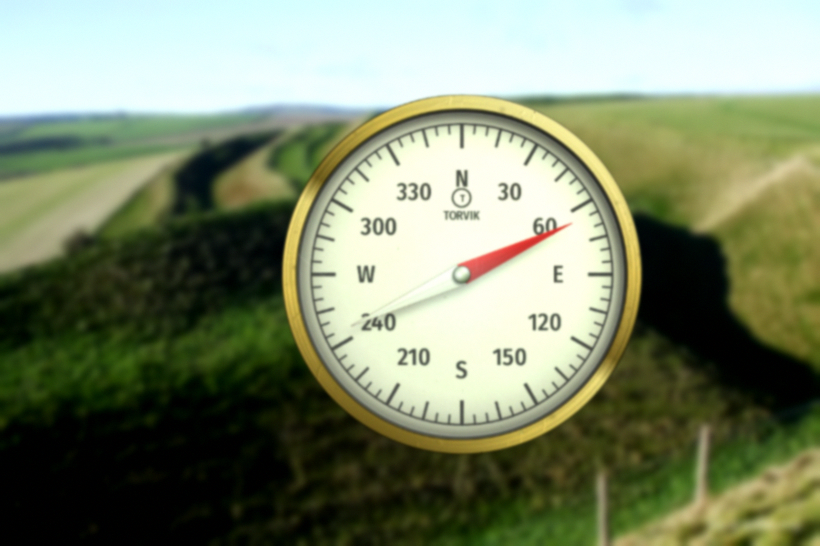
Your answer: 65,°
